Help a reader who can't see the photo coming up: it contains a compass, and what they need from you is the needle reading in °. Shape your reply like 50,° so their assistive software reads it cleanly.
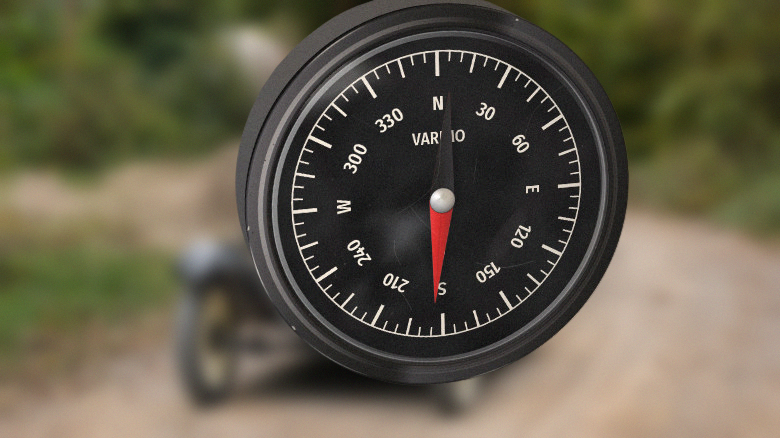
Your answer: 185,°
